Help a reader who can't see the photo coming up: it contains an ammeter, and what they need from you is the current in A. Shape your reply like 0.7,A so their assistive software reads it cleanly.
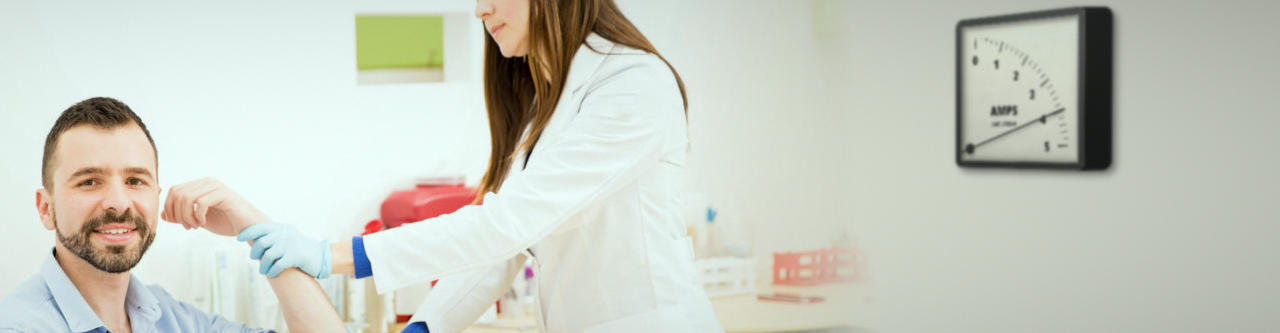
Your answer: 4,A
